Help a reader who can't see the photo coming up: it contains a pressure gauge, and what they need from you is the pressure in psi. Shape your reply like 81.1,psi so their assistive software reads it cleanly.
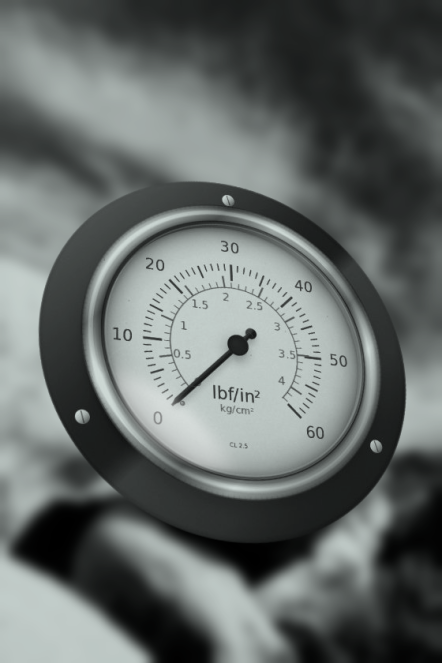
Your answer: 0,psi
